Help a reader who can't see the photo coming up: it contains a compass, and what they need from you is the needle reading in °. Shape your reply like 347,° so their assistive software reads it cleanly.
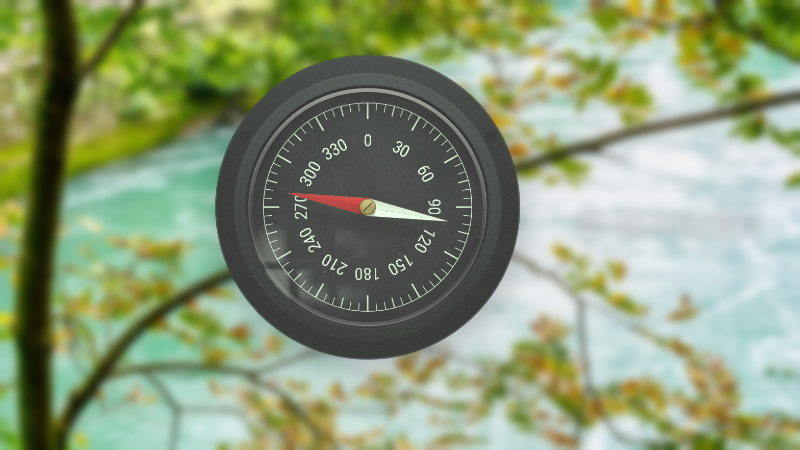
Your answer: 280,°
